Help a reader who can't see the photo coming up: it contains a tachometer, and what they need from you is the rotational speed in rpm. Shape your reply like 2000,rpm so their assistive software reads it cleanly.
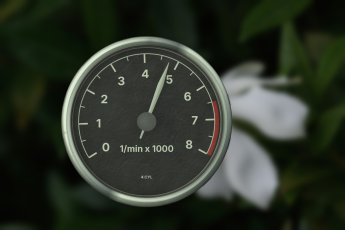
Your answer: 4750,rpm
